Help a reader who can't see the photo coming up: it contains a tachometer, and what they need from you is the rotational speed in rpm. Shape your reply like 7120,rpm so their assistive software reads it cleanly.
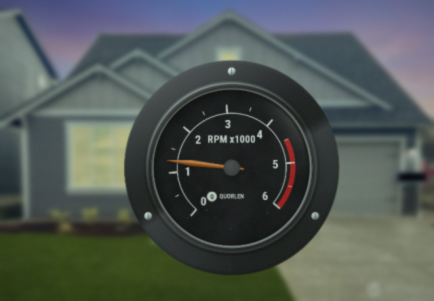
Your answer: 1250,rpm
